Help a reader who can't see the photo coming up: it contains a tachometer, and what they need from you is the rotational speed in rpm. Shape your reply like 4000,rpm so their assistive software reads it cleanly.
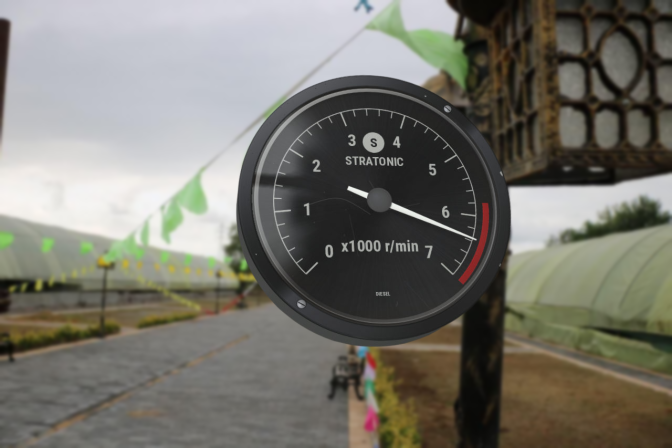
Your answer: 6400,rpm
